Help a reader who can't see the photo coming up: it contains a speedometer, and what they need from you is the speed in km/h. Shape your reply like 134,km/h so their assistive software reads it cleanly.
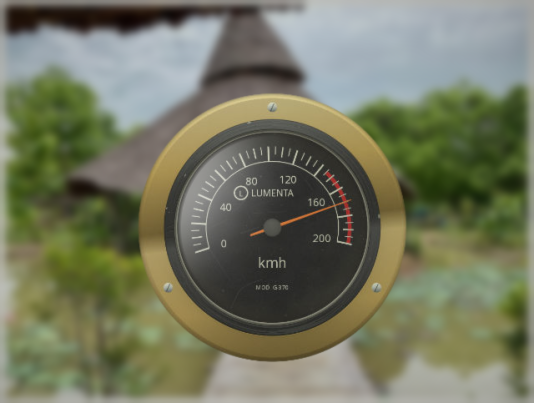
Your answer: 170,km/h
